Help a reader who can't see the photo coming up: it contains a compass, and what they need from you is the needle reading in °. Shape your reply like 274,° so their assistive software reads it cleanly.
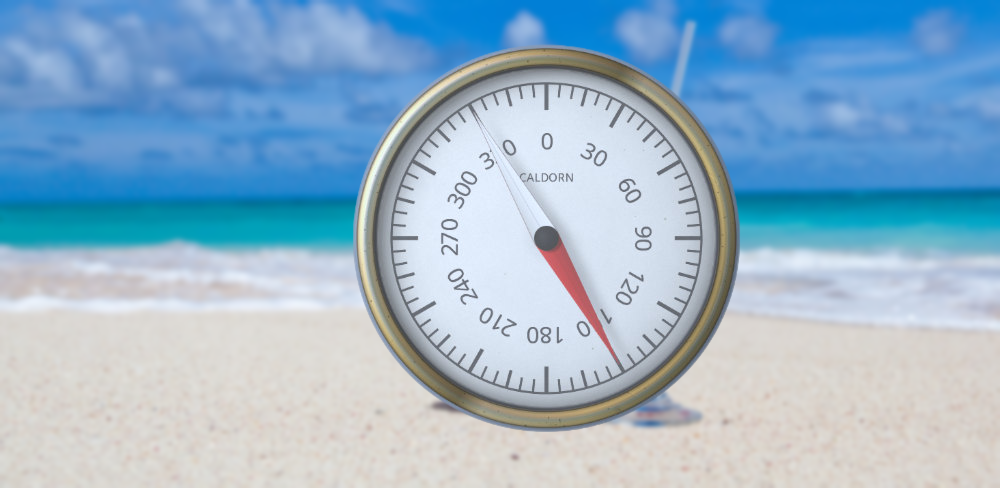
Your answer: 150,°
